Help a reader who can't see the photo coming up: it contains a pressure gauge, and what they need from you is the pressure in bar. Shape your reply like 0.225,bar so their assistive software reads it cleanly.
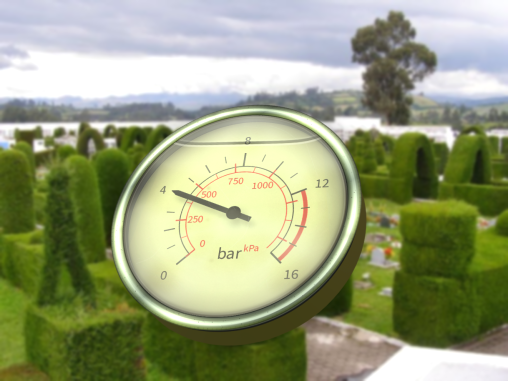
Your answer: 4,bar
